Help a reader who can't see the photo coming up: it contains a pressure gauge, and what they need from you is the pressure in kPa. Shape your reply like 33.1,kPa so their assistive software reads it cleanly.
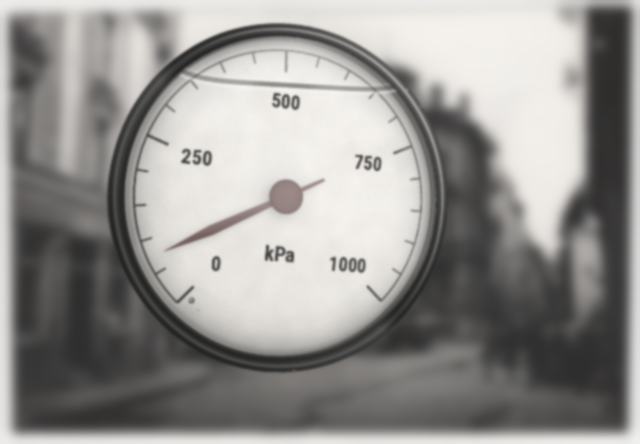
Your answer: 75,kPa
